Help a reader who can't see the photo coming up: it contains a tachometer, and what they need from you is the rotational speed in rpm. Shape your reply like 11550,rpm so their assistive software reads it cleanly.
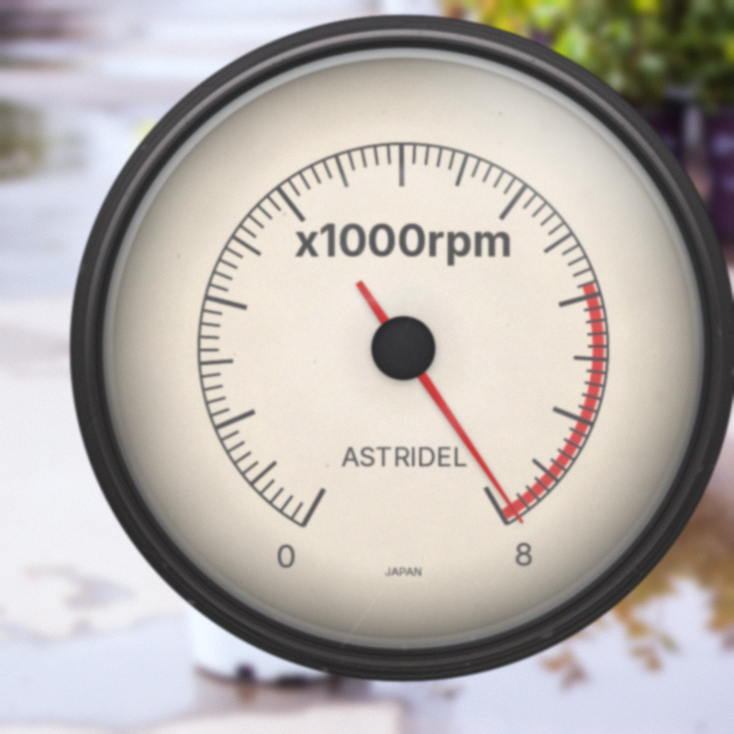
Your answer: 7900,rpm
